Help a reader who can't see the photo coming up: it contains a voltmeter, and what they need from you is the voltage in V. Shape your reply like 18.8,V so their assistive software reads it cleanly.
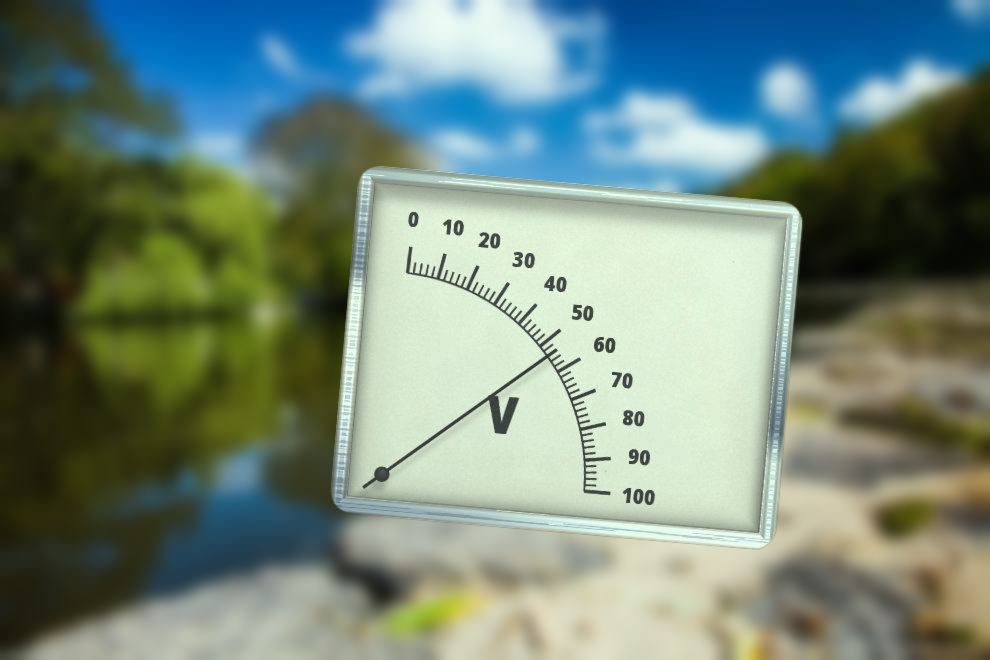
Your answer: 54,V
